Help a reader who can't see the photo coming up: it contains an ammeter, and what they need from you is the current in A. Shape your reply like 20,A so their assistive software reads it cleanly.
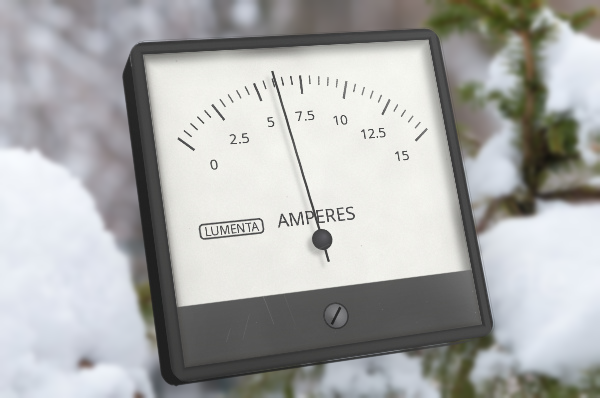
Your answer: 6,A
